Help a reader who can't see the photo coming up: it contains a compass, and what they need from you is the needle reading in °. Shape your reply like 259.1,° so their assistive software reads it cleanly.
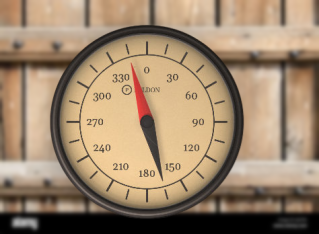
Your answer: 345,°
